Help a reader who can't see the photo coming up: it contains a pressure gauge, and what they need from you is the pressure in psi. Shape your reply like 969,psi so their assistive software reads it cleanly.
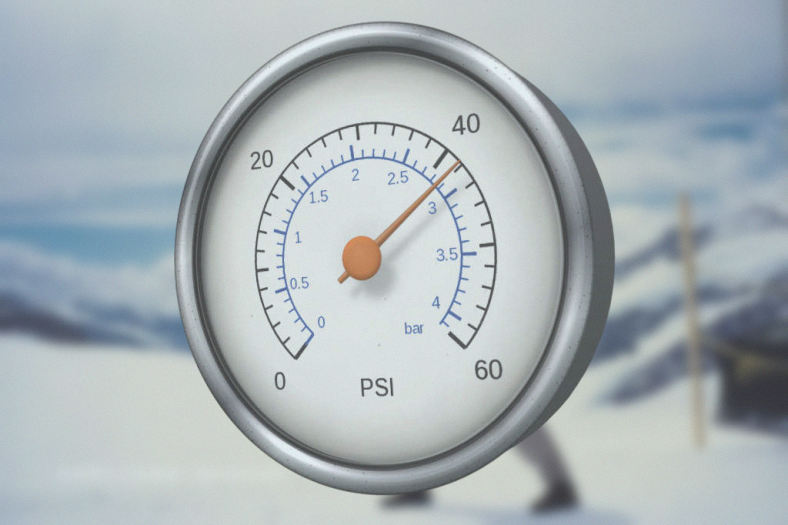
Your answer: 42,psi
